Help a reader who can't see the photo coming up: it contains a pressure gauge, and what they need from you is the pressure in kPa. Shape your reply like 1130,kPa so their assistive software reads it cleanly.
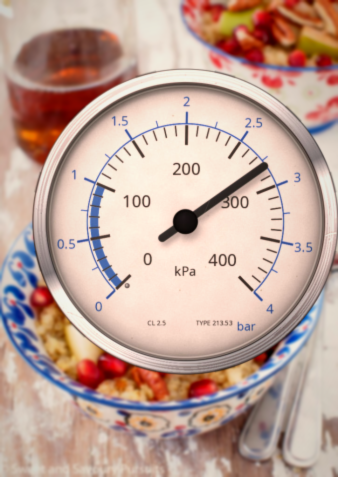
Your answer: 280,kPa
